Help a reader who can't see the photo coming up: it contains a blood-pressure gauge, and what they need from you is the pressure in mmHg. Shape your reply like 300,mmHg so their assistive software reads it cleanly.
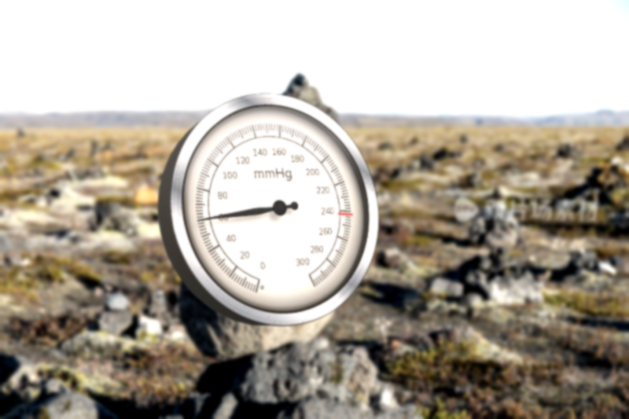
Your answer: 60,mmHg
